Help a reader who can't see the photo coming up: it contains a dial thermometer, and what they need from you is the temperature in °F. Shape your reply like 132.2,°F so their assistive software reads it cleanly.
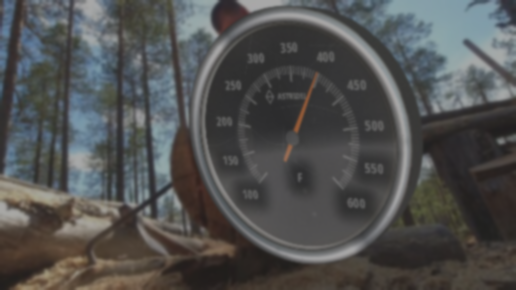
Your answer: 400,°F
